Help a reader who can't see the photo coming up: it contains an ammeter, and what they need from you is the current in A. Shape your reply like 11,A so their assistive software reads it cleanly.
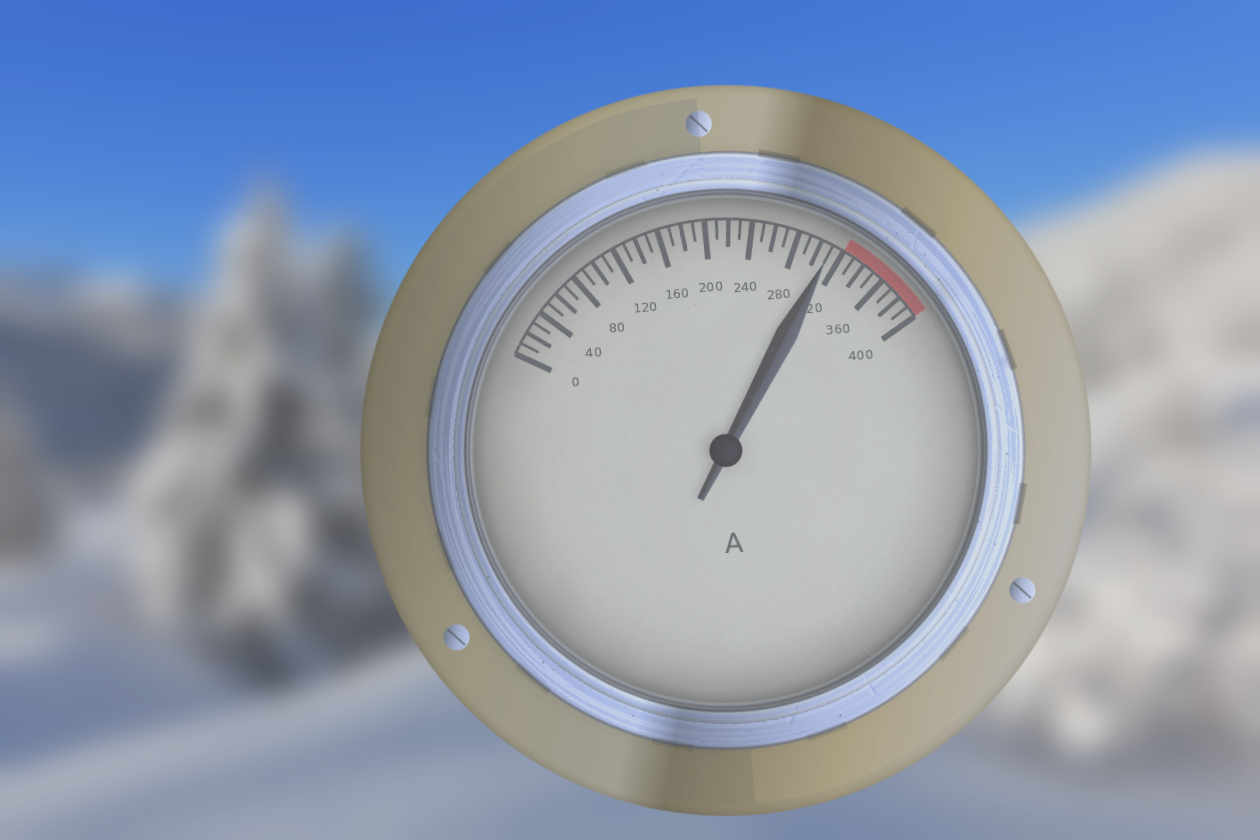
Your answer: 310,A
